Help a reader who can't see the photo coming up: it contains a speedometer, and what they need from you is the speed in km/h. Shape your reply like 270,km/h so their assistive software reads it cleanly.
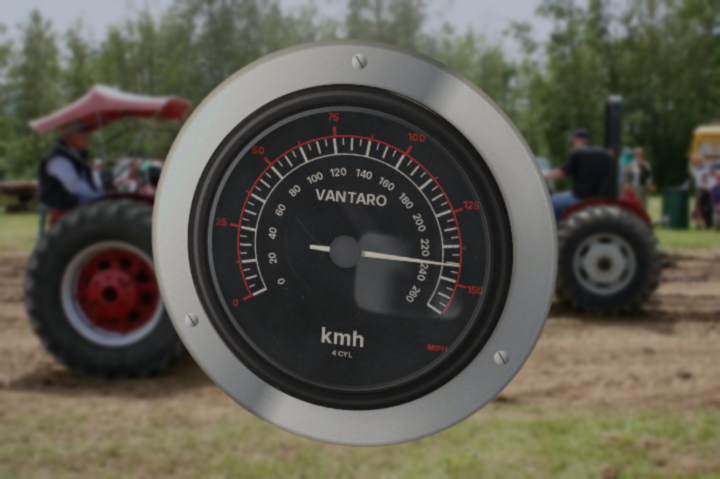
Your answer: 230,km/h
